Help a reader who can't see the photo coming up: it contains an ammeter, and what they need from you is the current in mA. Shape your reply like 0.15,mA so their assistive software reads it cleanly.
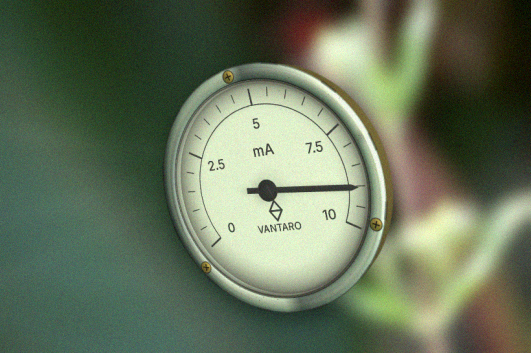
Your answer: 9,mA
